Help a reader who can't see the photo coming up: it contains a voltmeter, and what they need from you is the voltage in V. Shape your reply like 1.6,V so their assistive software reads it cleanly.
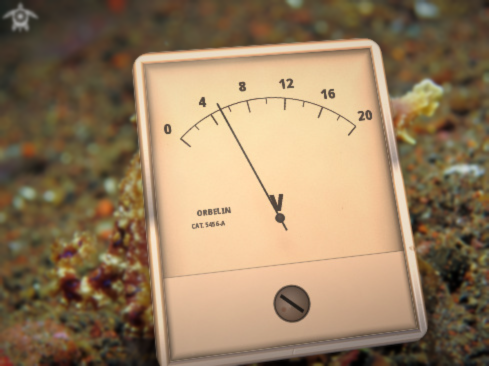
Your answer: 5,V
